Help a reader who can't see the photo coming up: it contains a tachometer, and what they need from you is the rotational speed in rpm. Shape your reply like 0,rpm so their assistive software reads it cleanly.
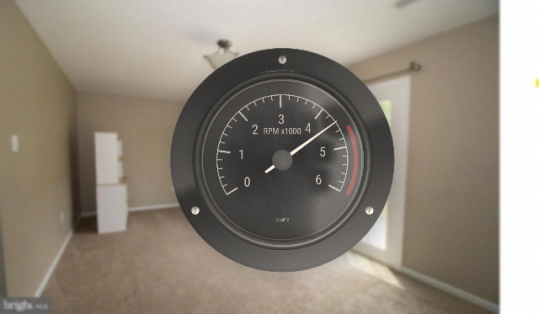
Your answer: 4400,rpm
